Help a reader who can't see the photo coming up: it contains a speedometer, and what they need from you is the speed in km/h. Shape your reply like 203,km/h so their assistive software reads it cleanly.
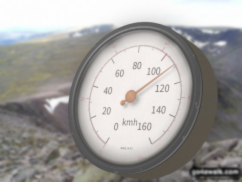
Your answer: 110,km/h
